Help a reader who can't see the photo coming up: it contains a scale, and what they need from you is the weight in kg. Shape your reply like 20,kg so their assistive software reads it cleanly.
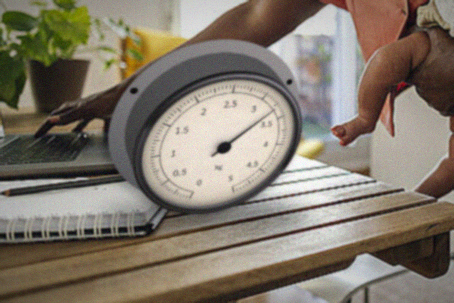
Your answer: 3.25,kg
